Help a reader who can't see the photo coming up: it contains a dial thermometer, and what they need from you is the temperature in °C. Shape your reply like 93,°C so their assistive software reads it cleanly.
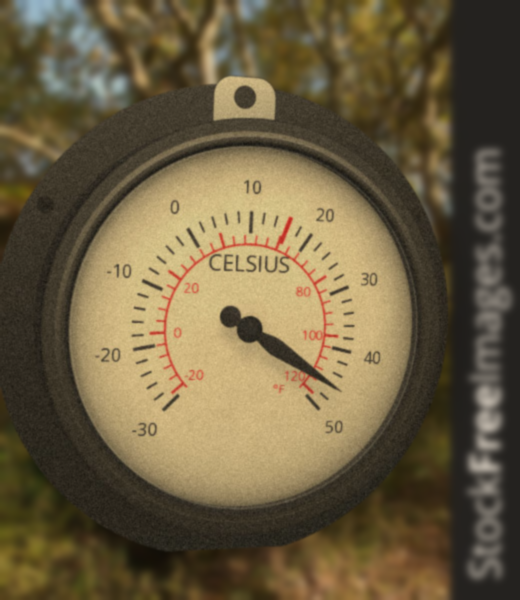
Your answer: 46,°C
